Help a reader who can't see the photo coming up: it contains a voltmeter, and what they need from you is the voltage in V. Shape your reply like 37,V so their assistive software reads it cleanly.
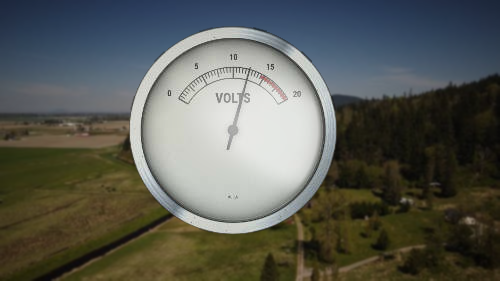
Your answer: 12.5,V
